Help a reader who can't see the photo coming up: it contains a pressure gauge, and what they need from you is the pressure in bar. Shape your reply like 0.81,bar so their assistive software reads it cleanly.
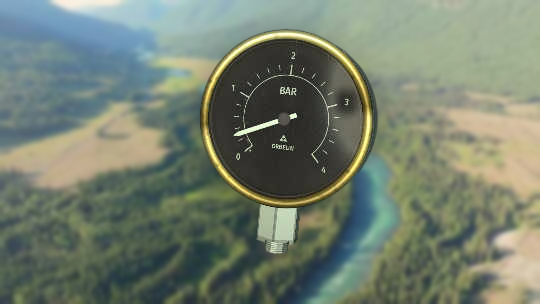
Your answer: 0.3,bar
